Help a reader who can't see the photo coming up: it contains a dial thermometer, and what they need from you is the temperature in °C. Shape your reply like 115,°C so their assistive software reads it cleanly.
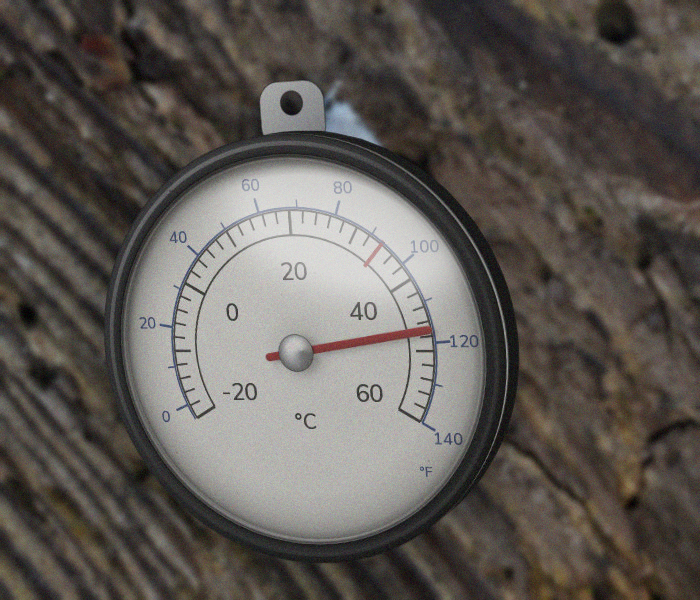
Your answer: 47,°C
